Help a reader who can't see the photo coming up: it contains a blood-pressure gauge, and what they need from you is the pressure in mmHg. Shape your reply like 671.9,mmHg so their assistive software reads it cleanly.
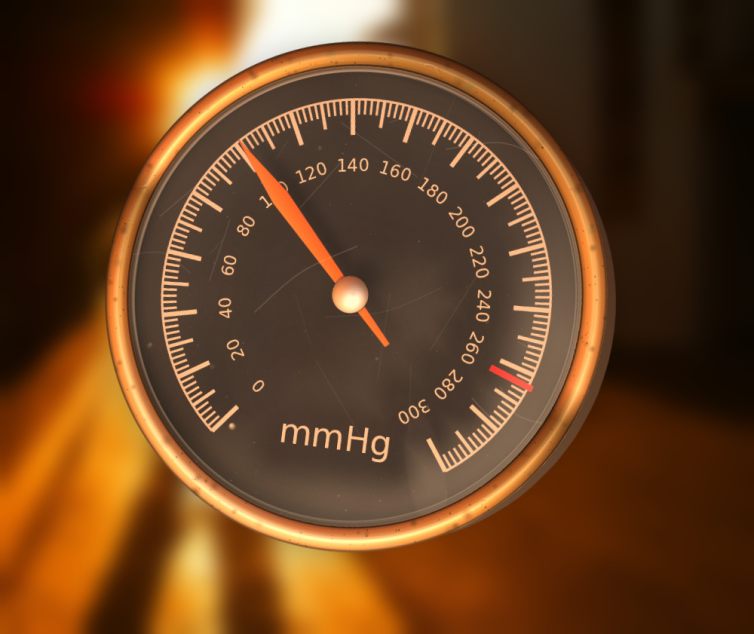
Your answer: 102,mmHg
